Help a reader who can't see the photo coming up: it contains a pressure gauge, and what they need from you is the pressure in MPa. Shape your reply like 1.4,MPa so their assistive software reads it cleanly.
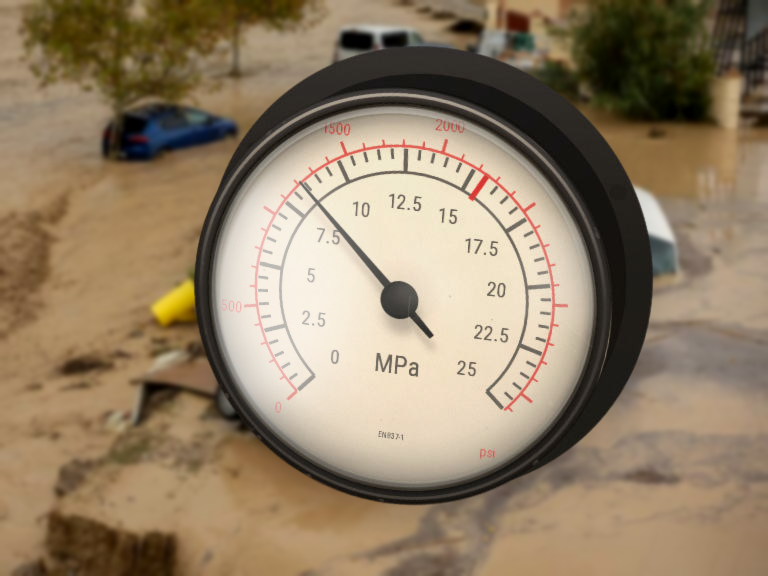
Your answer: 8.5,MPa
